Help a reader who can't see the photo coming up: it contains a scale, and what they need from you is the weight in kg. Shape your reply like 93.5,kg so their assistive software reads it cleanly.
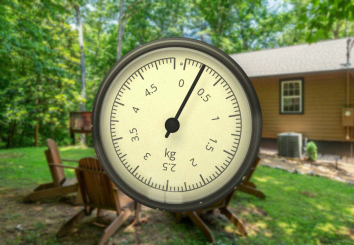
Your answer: 0.25,kg
